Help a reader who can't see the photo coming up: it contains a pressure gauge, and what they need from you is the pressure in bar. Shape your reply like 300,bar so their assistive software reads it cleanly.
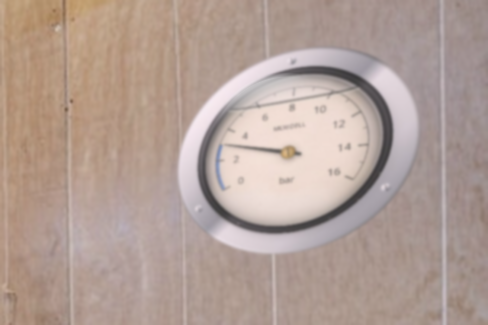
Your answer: 3,bar
